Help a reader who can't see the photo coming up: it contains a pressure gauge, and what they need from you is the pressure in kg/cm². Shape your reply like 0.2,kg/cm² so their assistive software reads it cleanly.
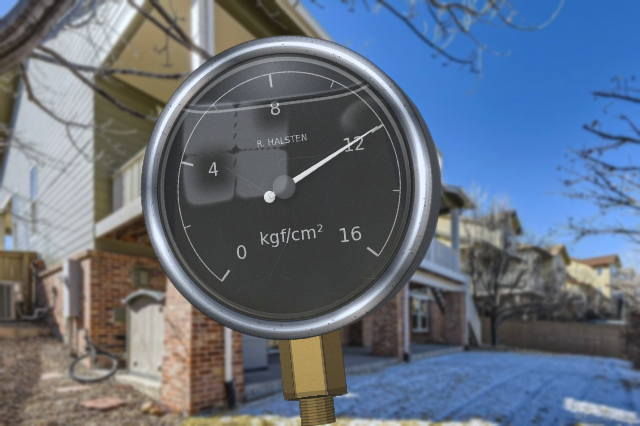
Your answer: 12,kg/cm²
